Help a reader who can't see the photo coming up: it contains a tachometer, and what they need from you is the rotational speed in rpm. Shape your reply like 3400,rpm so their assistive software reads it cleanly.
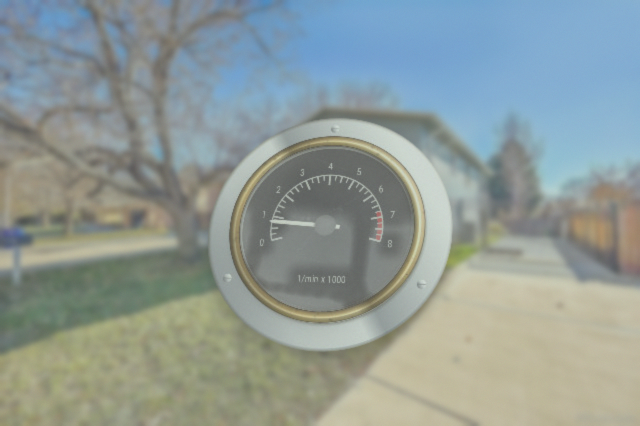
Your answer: 750,rpm
